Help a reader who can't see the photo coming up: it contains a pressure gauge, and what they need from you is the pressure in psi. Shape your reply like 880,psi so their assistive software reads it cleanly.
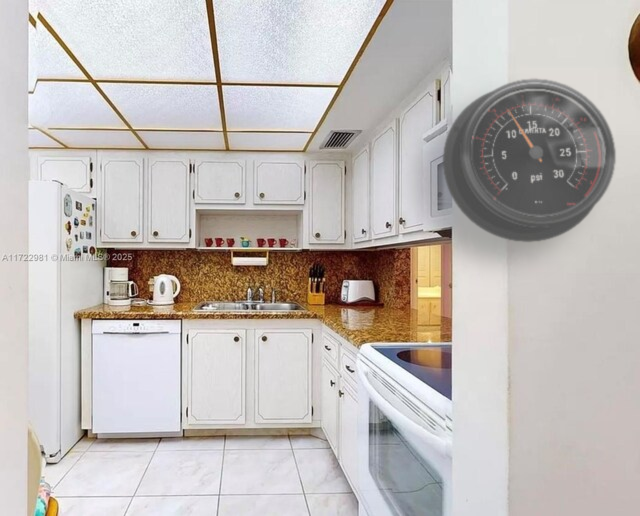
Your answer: 12,psi
